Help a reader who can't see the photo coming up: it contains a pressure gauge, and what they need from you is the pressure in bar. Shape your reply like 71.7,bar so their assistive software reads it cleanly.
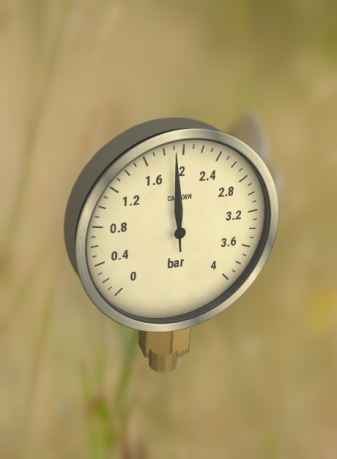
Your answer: 1.9,bar
